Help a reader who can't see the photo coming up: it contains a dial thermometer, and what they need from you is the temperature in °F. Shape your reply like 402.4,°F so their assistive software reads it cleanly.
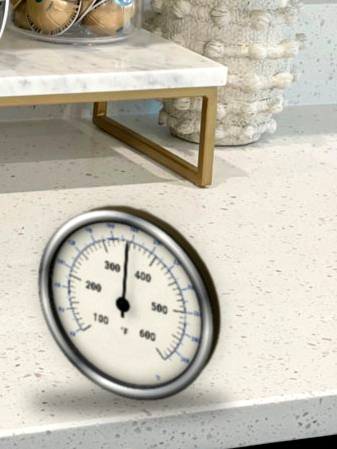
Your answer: 350,°F
